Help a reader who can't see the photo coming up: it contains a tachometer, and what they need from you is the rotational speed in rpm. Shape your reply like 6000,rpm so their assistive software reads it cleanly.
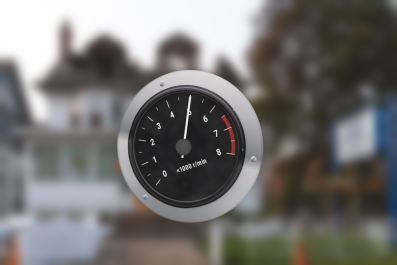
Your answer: 5000,rpm
